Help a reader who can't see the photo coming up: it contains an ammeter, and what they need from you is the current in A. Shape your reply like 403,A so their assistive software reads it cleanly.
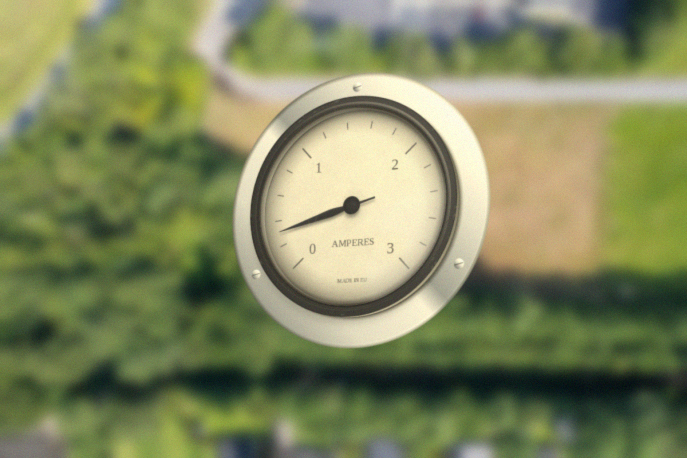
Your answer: 0.3,A
